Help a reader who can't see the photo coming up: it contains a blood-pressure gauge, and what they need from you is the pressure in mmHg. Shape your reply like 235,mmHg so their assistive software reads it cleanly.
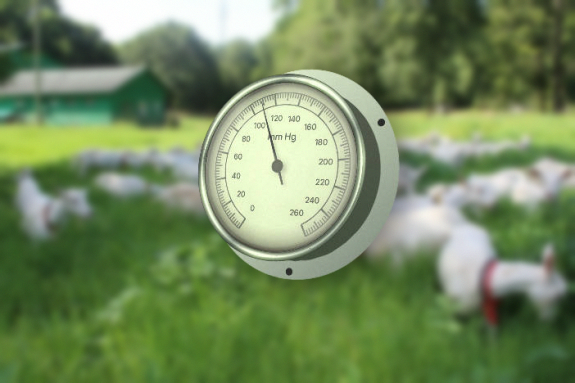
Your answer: 110,mmHg
